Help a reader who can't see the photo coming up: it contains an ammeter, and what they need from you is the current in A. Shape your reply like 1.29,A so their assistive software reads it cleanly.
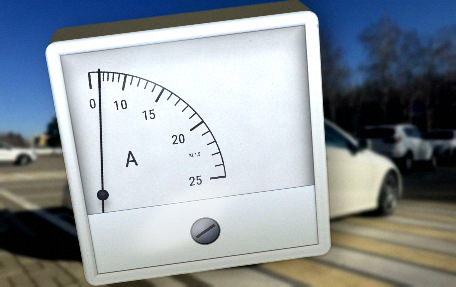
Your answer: 5,A
